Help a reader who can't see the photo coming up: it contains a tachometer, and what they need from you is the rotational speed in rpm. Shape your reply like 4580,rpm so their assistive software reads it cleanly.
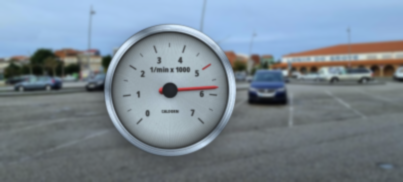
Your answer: 5750,rpm
